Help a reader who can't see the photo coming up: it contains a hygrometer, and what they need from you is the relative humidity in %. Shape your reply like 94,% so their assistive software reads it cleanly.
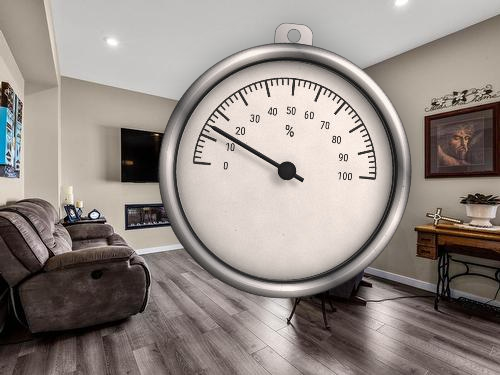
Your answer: 14,%
